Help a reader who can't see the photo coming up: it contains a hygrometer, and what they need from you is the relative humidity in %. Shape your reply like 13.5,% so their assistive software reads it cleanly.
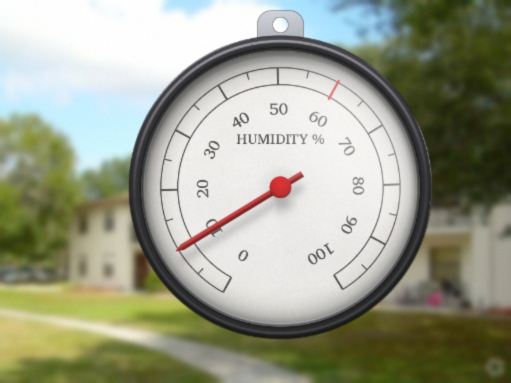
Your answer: 10,%
